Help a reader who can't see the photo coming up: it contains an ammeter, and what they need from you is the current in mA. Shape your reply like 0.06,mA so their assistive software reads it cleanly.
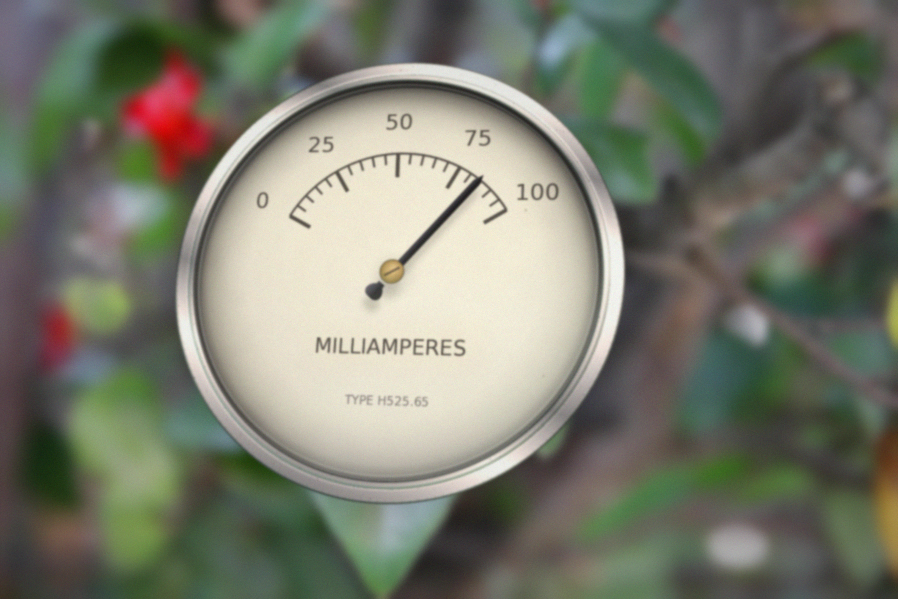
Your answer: 85,mA
